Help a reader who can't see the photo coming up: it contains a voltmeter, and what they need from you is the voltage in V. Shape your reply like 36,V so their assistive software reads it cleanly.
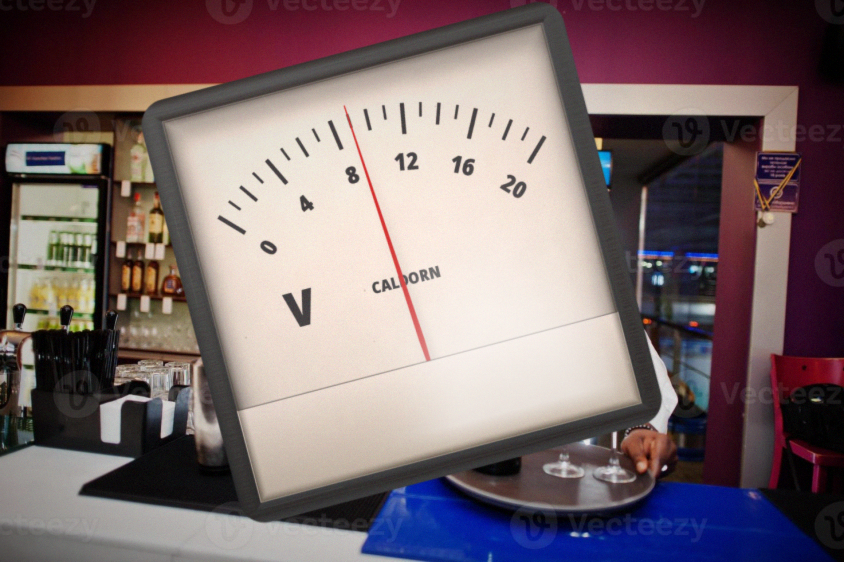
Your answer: 9,V
